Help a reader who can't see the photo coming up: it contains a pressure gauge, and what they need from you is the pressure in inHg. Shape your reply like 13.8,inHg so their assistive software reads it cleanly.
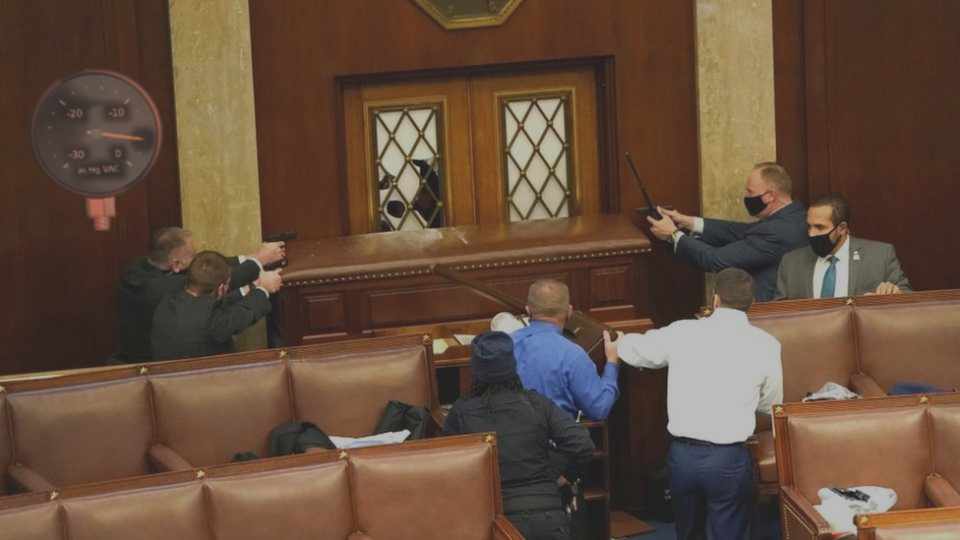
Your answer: -4,inHg
